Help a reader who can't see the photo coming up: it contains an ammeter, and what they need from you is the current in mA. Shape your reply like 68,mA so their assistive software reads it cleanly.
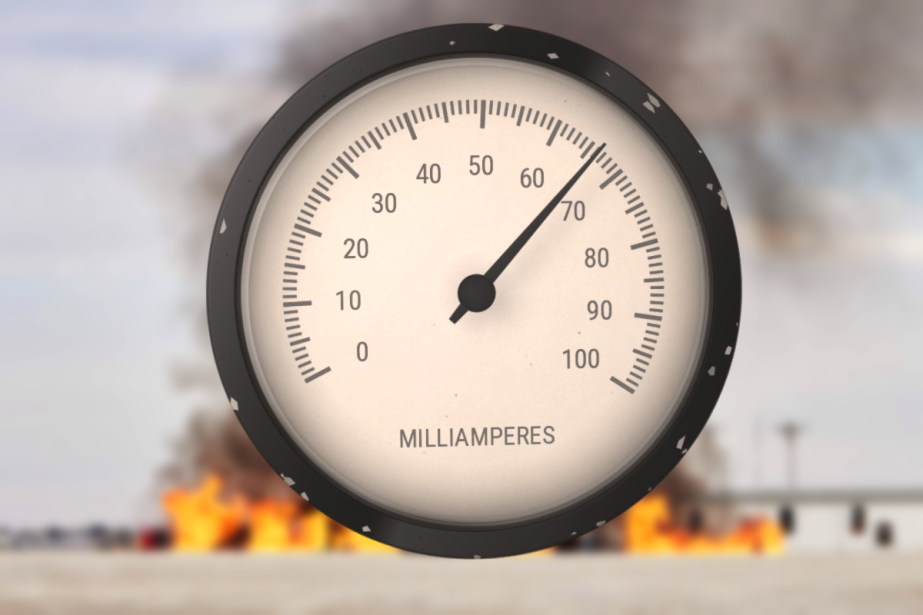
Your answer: 66,mA
